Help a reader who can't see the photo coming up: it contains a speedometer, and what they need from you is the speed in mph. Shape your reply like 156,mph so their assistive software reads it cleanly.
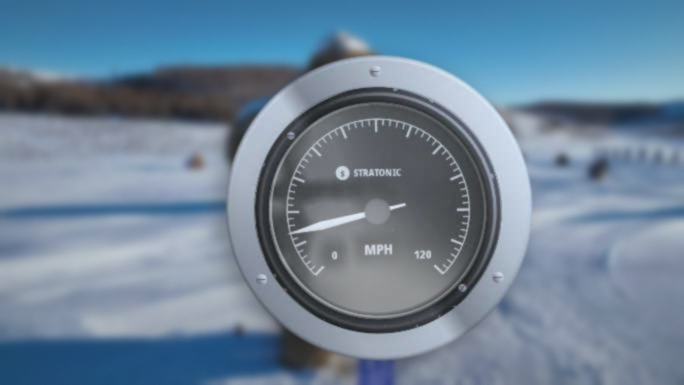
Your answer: 14,mph
